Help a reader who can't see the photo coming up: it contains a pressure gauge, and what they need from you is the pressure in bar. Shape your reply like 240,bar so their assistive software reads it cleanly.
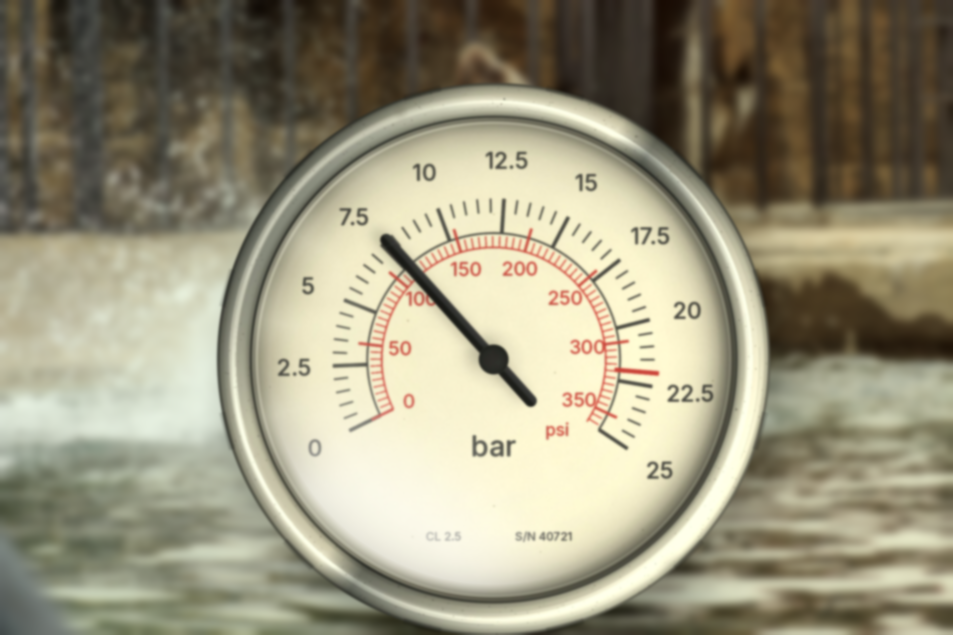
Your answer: 7.75,bar
